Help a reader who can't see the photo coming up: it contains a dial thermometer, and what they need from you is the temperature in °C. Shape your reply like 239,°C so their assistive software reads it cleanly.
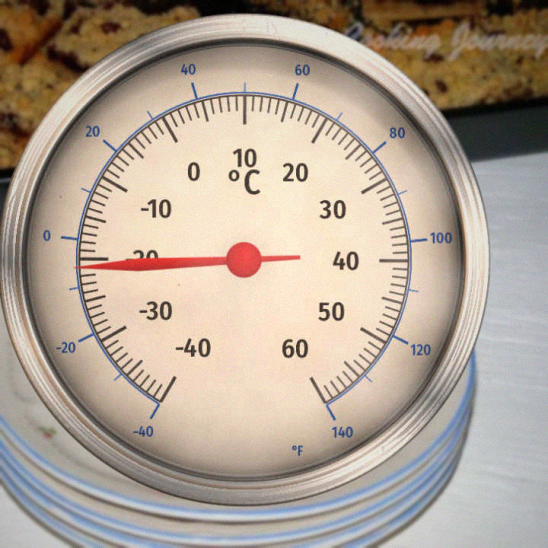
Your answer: -21,°C
